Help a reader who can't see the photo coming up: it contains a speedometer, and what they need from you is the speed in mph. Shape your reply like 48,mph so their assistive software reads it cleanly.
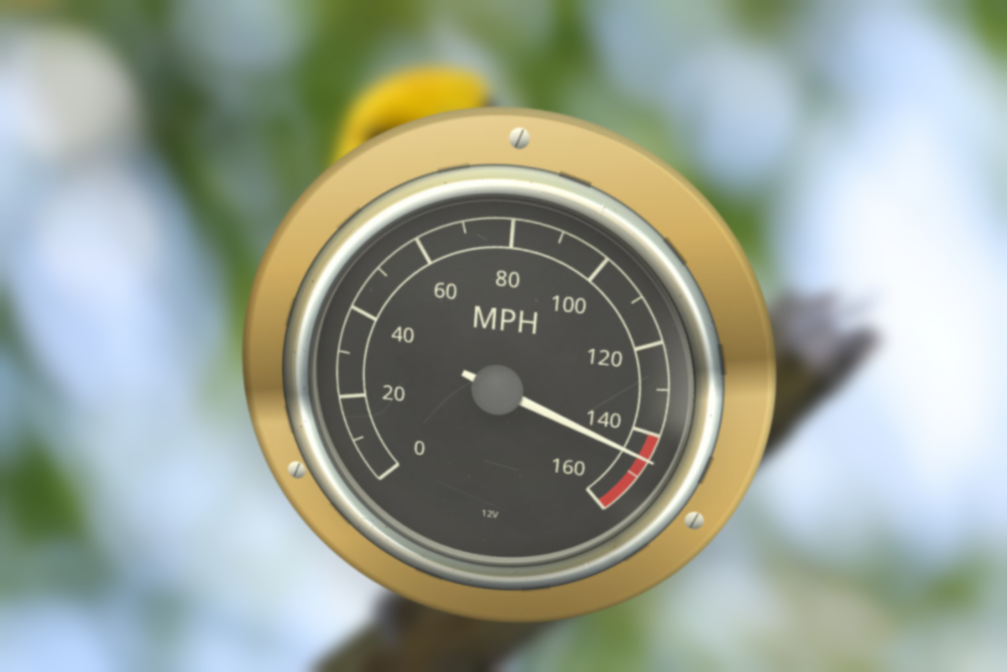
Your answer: 145,mph
